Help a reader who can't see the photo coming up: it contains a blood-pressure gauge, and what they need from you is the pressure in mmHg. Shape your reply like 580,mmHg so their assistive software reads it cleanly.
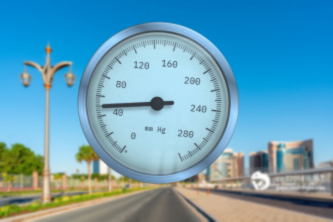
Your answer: 50,mmHg
